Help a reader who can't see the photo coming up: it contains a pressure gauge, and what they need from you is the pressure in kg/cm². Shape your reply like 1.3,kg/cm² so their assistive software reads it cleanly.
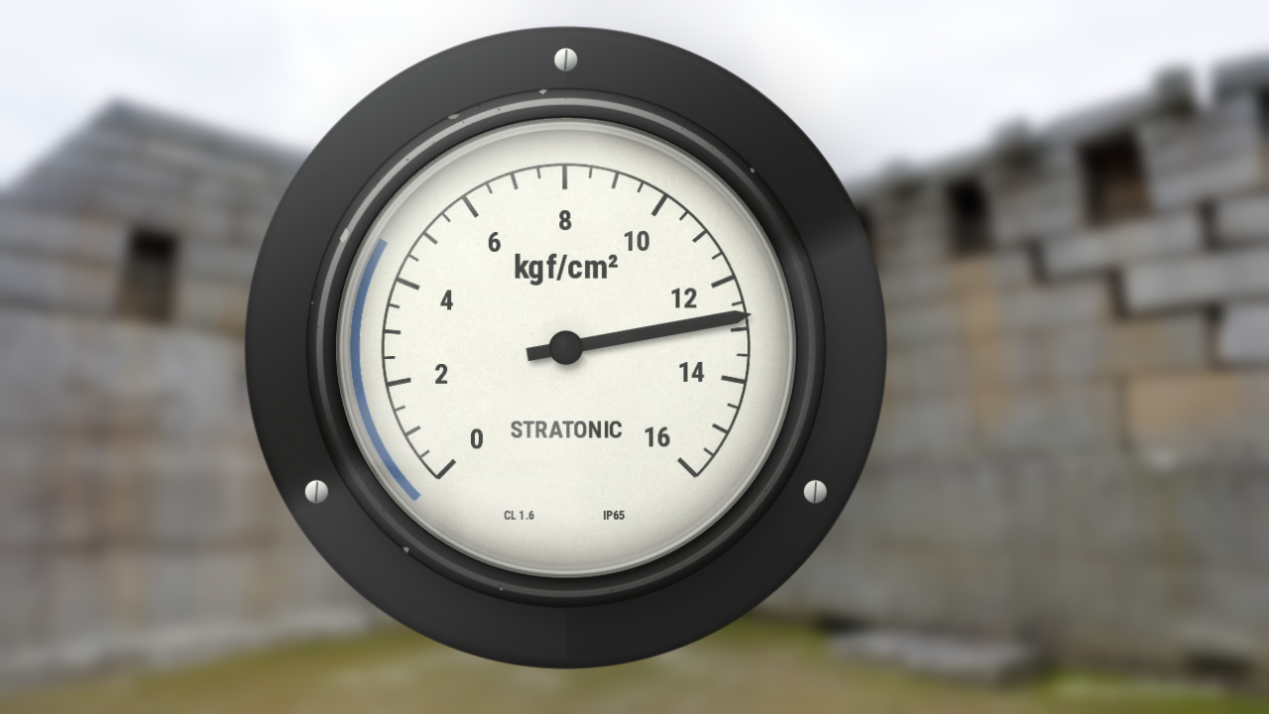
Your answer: 12.75,kg/cm²
